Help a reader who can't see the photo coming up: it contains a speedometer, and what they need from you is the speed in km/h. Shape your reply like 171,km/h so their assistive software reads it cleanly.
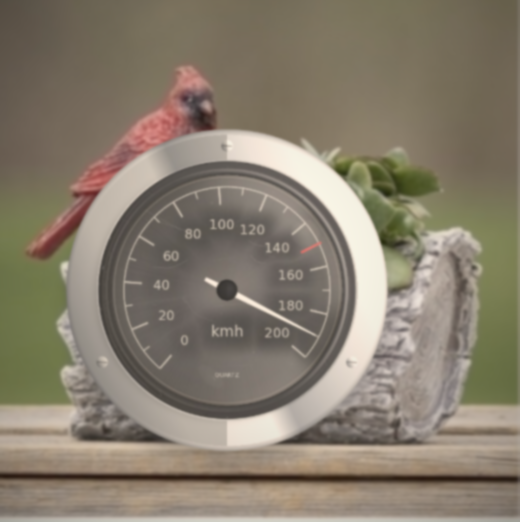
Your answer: 190,km/h
